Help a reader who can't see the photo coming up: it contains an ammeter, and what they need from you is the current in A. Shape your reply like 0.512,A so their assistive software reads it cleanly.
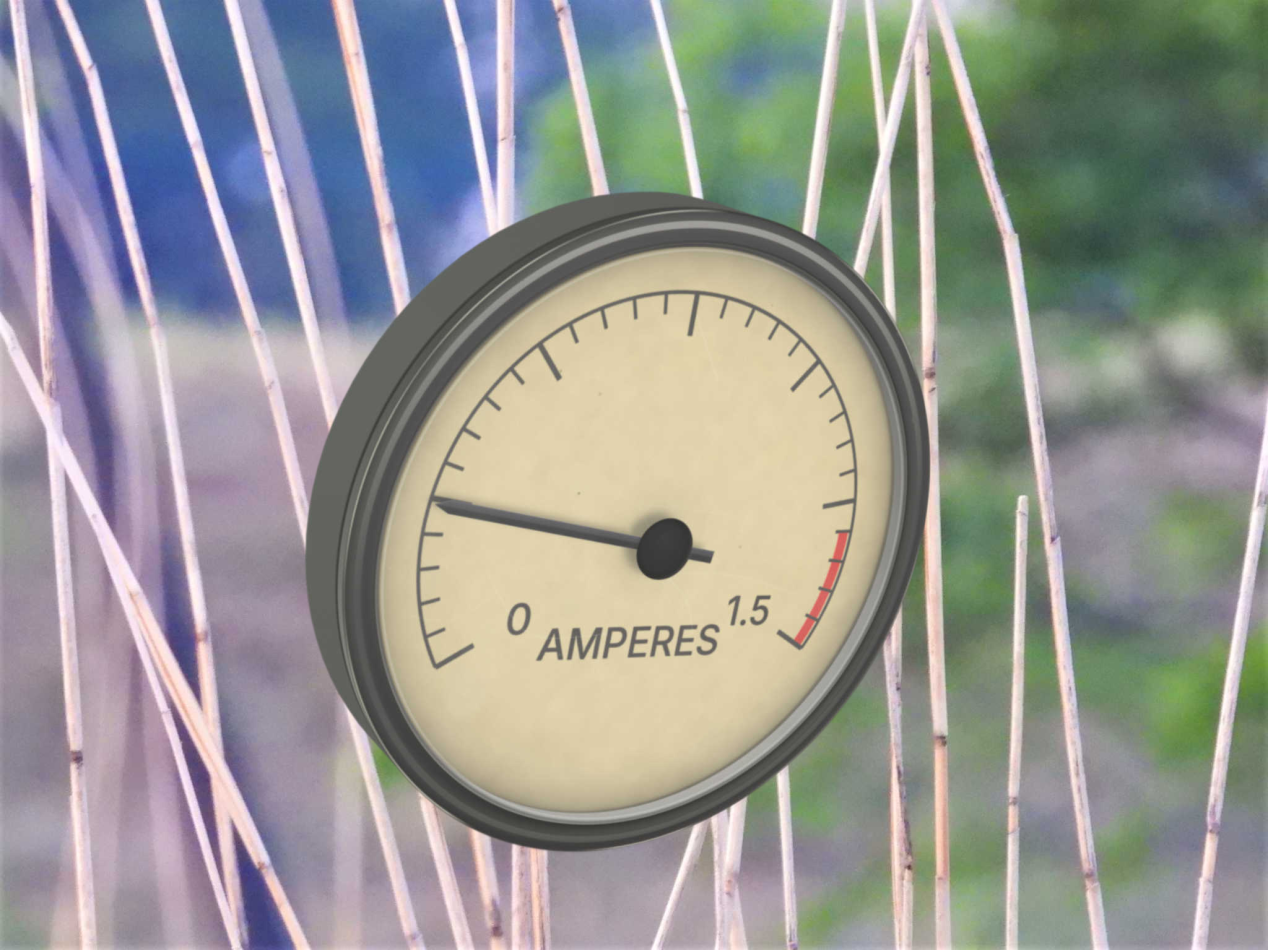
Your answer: 0.25,A
